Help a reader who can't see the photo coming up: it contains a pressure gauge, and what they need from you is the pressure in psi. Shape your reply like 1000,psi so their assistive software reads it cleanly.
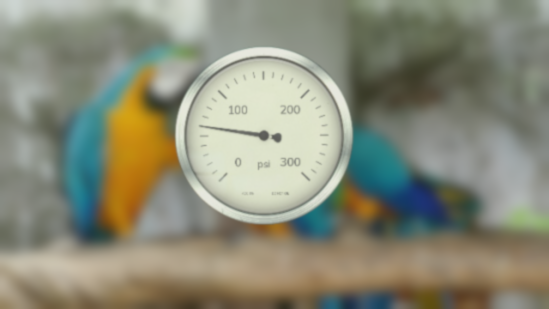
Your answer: 60,psi
